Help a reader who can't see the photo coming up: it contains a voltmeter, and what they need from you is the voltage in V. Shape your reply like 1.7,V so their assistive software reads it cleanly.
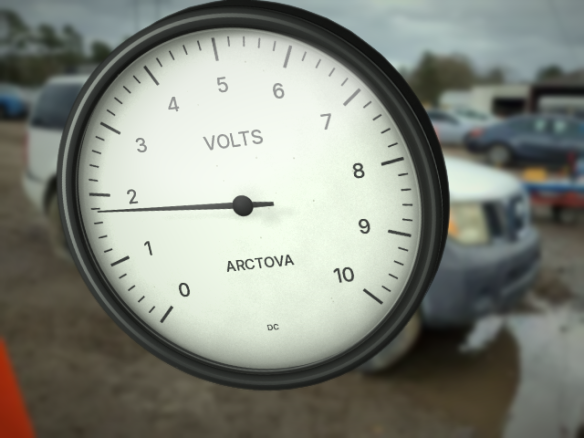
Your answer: 1.8,V
